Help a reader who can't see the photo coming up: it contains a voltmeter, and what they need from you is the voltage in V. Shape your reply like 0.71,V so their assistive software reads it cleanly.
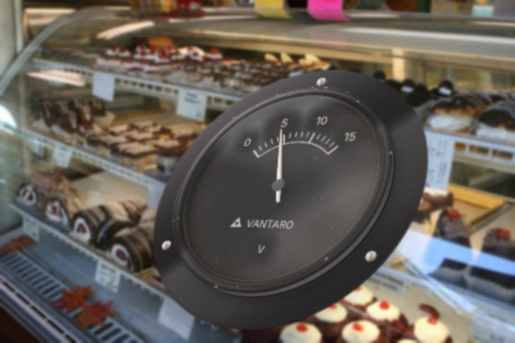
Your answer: 5,V
